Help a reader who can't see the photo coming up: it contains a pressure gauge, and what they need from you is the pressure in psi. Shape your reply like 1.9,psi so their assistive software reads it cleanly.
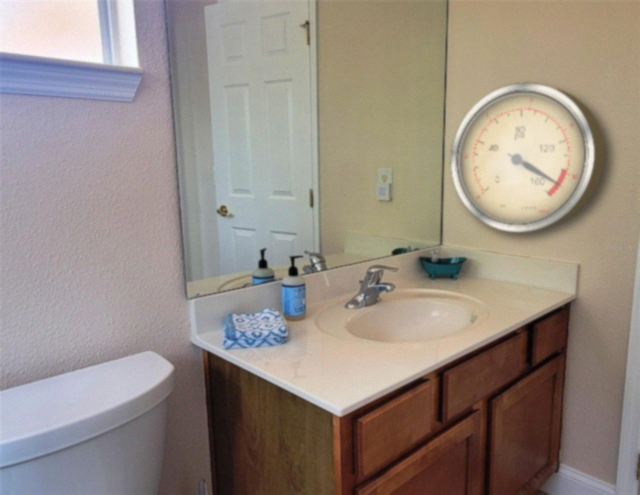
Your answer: 150,psi
